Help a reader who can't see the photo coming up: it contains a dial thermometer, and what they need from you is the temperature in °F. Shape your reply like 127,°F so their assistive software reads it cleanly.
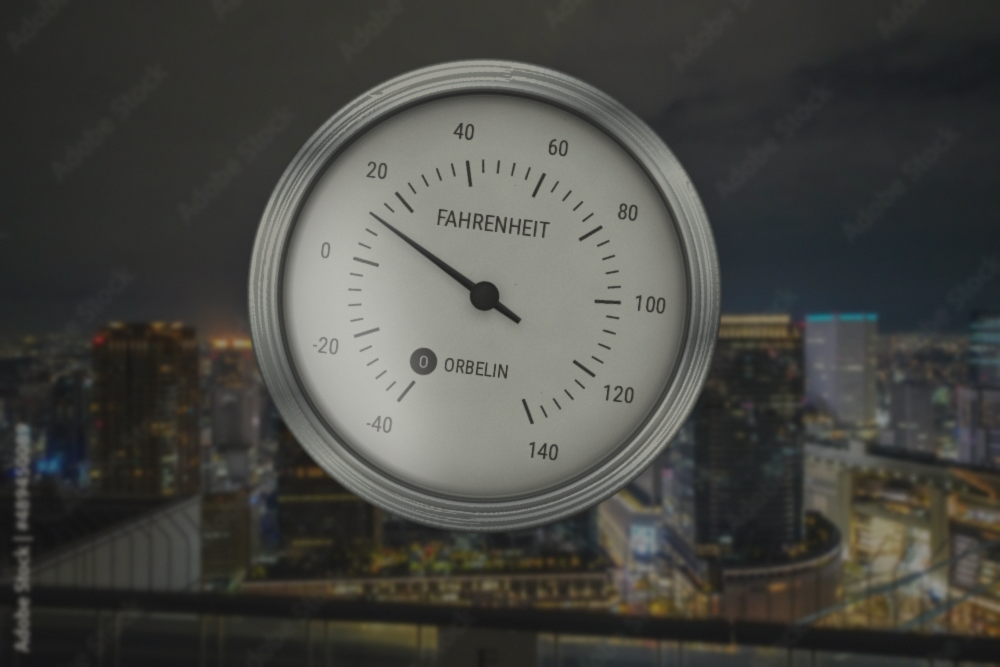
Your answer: 12,°F
